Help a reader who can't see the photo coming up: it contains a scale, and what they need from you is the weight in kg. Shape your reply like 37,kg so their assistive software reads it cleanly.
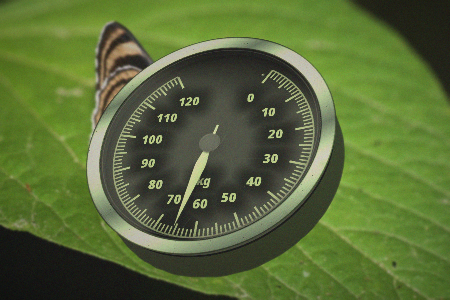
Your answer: 65,kg
